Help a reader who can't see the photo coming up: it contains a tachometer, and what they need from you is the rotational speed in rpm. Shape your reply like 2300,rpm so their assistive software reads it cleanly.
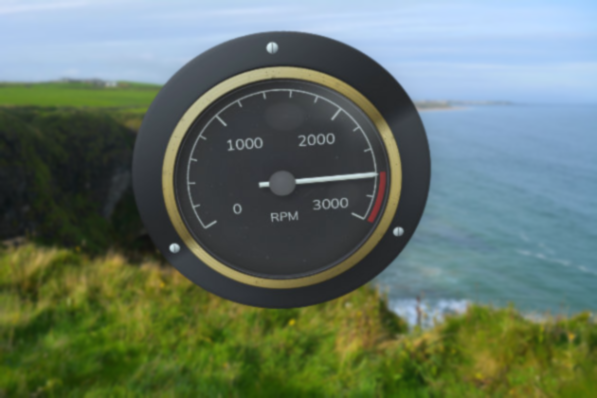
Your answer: 2600,rpm
